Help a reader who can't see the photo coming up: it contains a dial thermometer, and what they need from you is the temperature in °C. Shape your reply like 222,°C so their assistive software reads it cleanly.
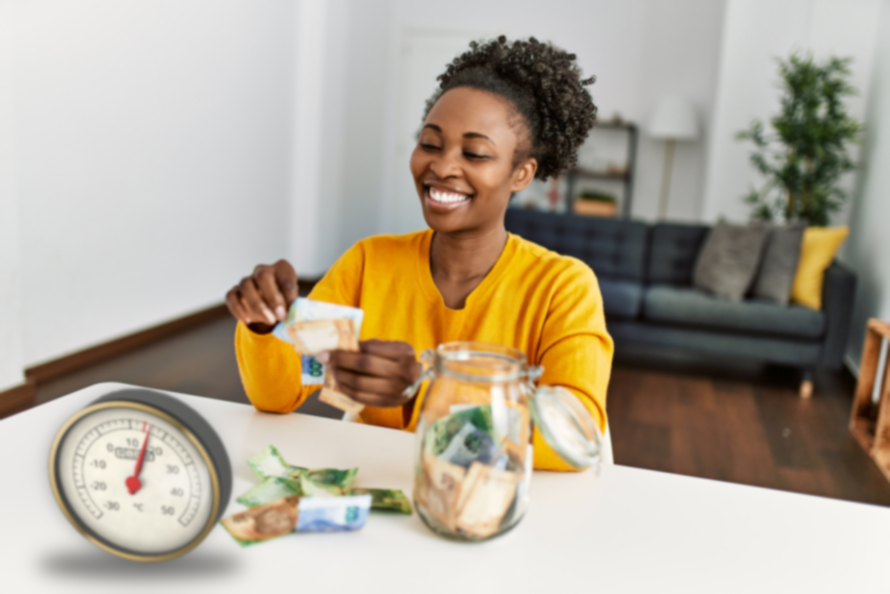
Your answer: 16,°C
